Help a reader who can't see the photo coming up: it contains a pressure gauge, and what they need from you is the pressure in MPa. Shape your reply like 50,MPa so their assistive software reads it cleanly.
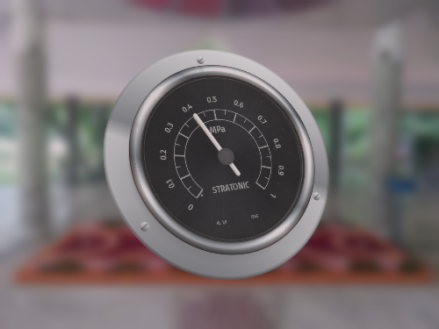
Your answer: 0.4,MPa
